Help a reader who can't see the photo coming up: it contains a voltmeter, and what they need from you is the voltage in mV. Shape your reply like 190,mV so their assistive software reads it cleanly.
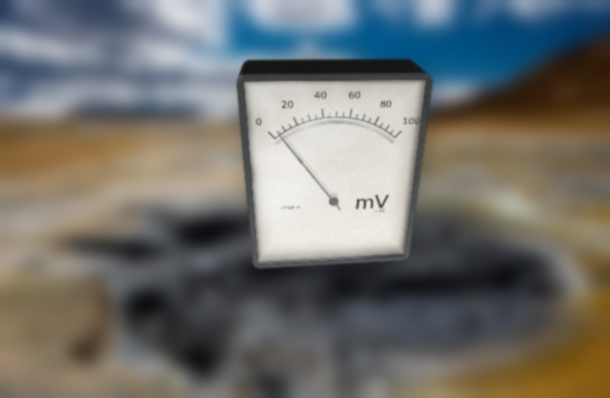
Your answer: 5,mV
